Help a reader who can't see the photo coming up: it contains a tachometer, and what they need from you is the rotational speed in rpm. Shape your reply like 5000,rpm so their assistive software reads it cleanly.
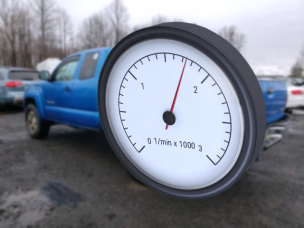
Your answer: 1750,rpm
